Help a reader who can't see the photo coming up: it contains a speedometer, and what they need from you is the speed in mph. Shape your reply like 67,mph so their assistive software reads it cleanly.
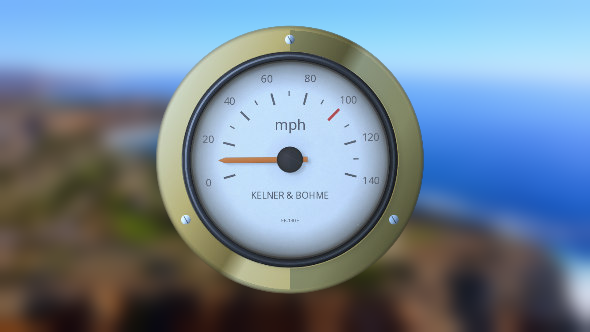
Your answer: 10,mph
